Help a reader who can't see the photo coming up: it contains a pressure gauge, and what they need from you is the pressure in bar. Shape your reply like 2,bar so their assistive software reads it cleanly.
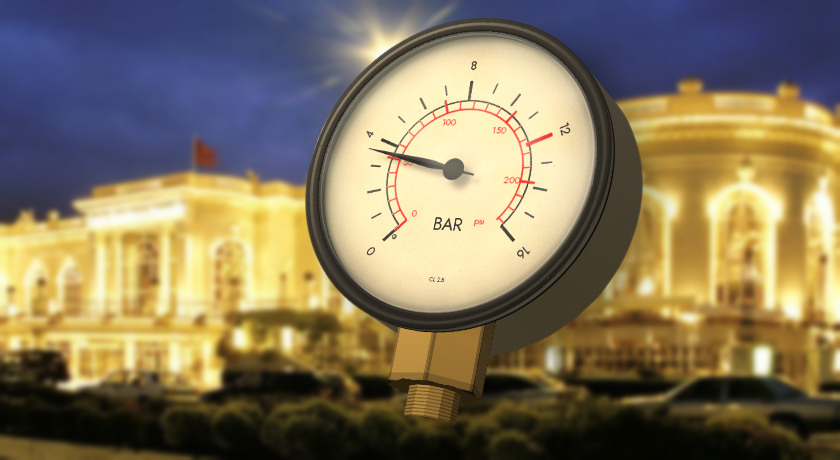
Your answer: 3.5,bar
